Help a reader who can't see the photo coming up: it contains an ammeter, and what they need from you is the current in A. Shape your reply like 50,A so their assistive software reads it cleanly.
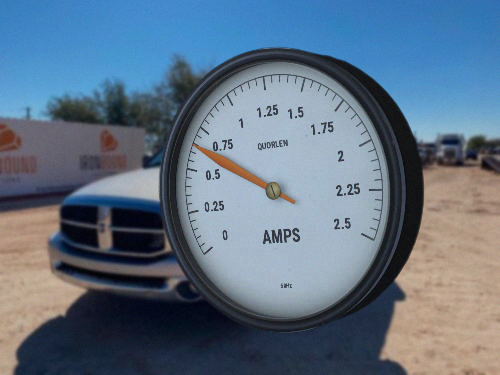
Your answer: 0.65,A
